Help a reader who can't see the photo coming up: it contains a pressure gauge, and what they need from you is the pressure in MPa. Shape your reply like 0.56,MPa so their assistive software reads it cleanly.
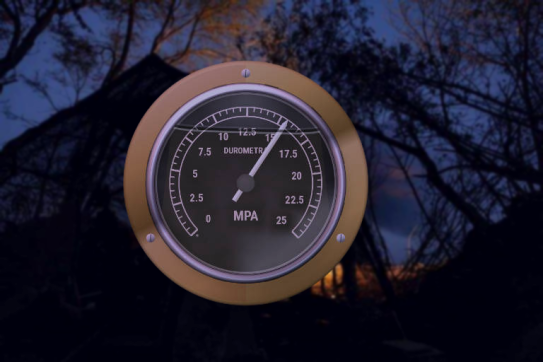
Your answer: 15.5,MPa
